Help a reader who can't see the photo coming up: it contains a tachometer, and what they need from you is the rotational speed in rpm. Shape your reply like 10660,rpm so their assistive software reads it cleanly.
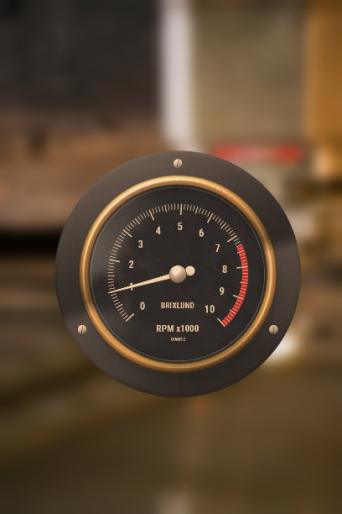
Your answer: 1000,rpm
